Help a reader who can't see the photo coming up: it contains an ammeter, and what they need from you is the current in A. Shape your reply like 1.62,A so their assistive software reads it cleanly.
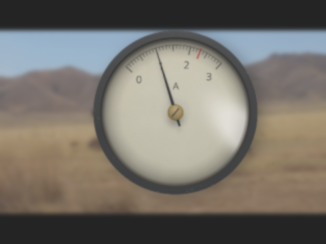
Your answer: 1,A
